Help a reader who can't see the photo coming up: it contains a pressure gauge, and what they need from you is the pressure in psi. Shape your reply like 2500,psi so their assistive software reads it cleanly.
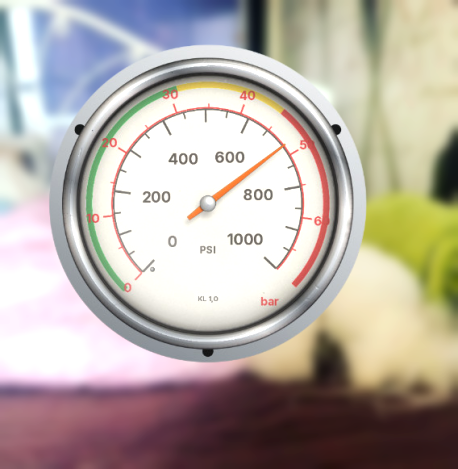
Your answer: 700,psi
